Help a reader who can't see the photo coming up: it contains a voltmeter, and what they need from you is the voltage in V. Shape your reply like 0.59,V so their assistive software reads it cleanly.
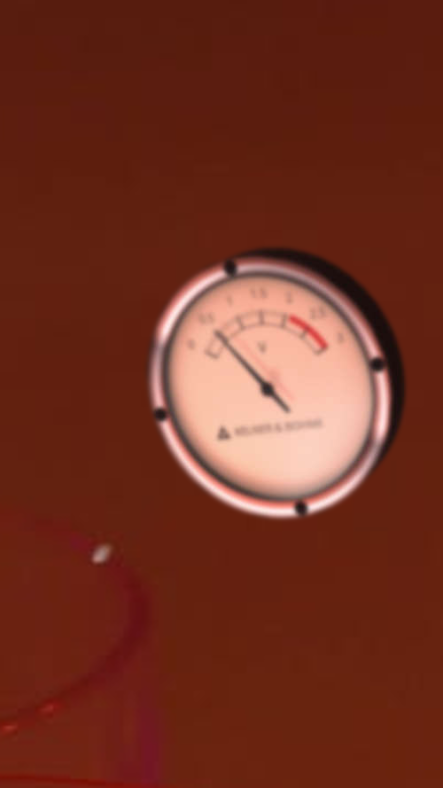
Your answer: 0.5,V
